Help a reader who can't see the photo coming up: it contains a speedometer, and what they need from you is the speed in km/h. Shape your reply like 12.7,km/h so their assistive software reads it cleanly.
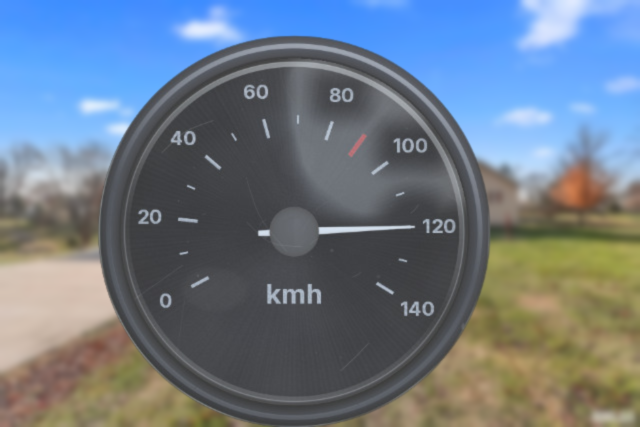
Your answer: 120,km/h
